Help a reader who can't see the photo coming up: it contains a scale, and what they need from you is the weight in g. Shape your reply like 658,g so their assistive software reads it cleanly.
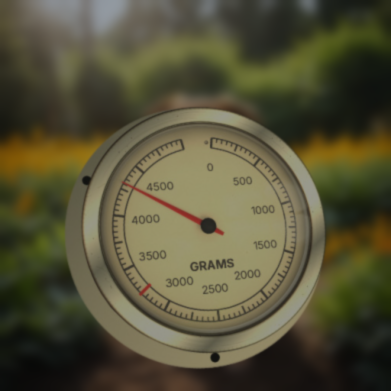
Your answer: 4300,g
